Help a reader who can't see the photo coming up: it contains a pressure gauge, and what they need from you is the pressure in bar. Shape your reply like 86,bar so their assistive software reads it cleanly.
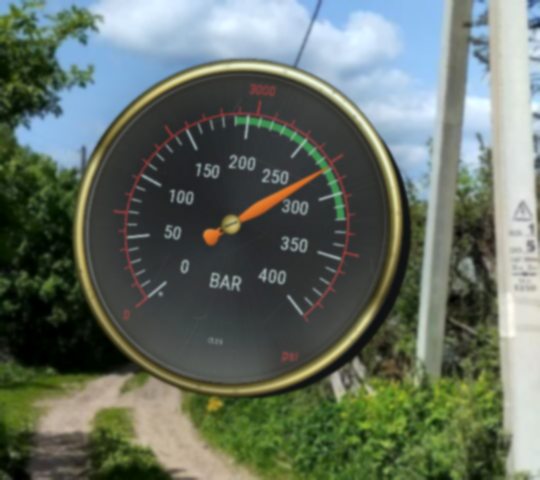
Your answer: 280,bar
